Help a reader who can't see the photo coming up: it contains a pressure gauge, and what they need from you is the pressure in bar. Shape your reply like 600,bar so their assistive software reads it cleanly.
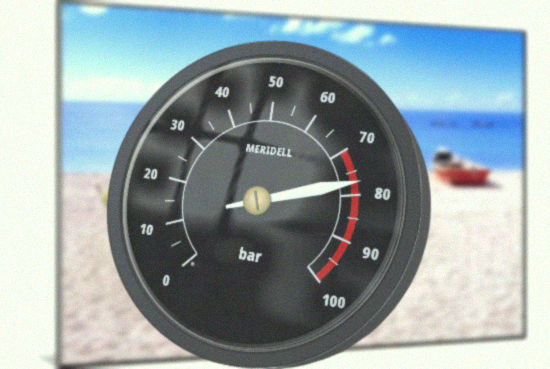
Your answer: 77.5,bar
